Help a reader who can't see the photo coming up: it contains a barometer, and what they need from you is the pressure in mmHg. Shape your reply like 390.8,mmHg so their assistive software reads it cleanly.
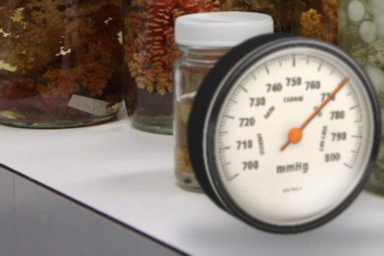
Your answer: 770,mmHg
